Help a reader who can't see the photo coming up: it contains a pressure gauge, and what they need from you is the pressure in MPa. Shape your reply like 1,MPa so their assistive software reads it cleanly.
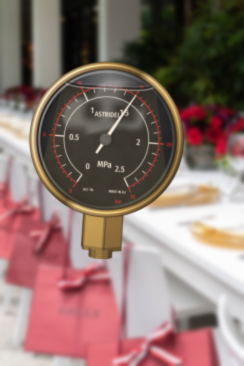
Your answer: 1.5,MPa
